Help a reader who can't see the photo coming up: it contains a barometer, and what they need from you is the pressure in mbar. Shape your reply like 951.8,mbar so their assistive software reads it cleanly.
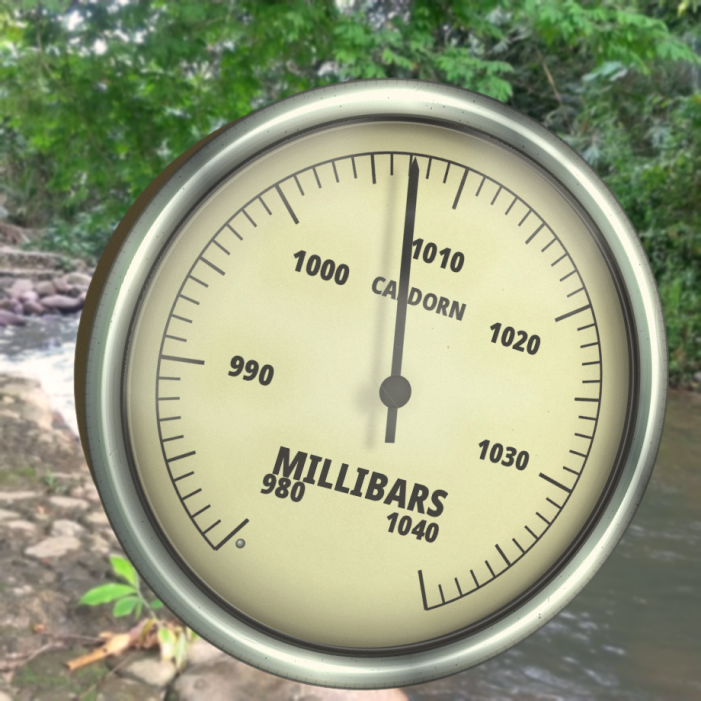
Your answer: 1007,mbar
